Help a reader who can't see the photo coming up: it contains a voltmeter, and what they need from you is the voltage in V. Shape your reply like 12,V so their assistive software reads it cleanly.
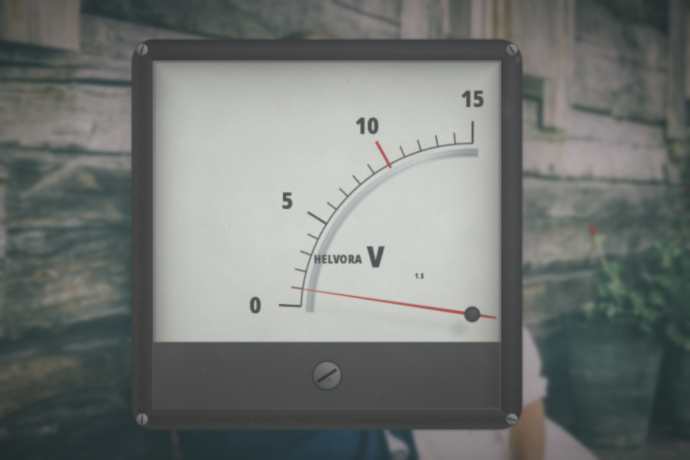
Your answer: 1,V
